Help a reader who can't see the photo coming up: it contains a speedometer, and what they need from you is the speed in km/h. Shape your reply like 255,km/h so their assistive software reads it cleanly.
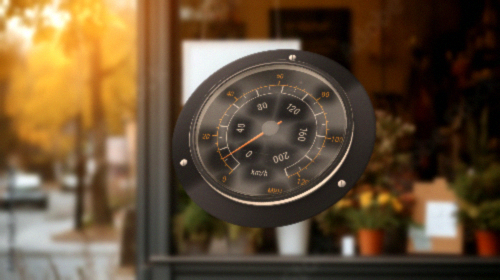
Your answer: 10,km/h
